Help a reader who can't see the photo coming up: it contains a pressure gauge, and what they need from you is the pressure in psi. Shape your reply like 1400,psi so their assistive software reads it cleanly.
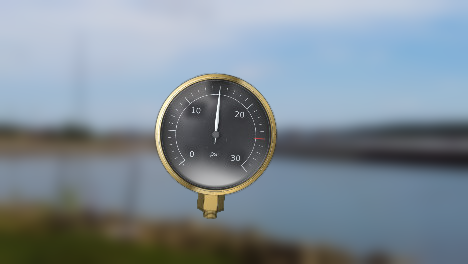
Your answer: 15,psi
